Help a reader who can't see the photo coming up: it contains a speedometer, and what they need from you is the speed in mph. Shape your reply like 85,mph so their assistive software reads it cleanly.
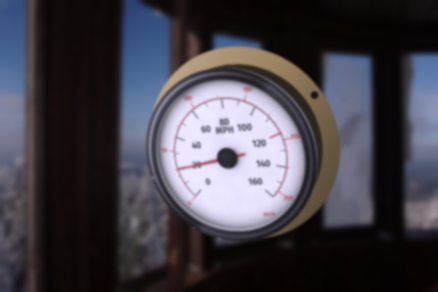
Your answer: 20,mph
